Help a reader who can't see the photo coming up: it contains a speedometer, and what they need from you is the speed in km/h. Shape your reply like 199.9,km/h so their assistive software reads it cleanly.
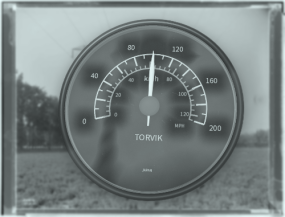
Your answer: 100,km/h
